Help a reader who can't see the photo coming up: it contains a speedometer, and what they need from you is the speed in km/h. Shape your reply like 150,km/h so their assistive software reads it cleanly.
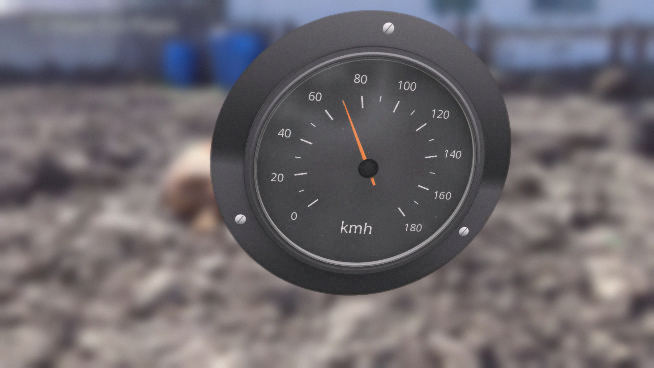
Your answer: 70,km/h
